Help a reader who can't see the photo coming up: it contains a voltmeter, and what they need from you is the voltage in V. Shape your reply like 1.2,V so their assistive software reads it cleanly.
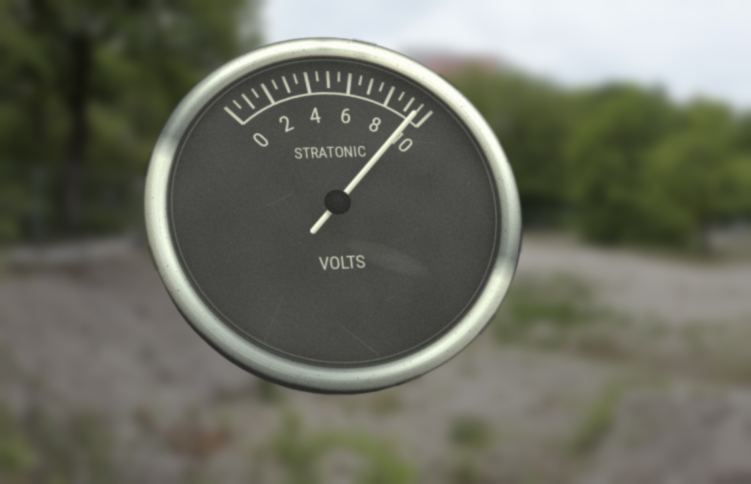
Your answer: 9.5,V
